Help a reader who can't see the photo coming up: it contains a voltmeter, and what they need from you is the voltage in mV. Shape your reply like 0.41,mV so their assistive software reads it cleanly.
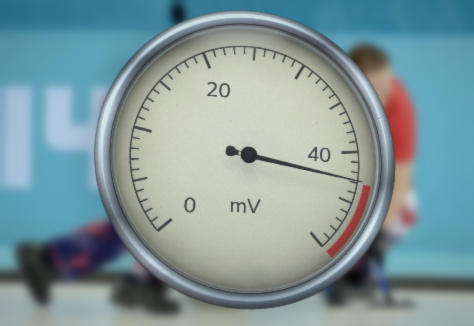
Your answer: 43,mV
